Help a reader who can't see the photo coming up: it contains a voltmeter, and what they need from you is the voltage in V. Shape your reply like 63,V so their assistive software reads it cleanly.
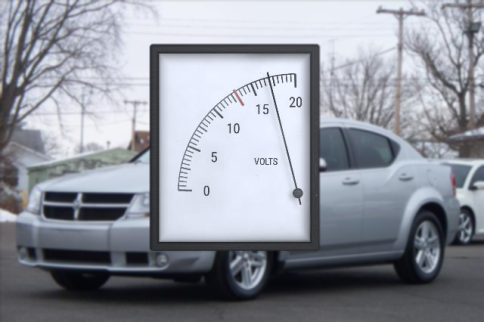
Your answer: 17,V
